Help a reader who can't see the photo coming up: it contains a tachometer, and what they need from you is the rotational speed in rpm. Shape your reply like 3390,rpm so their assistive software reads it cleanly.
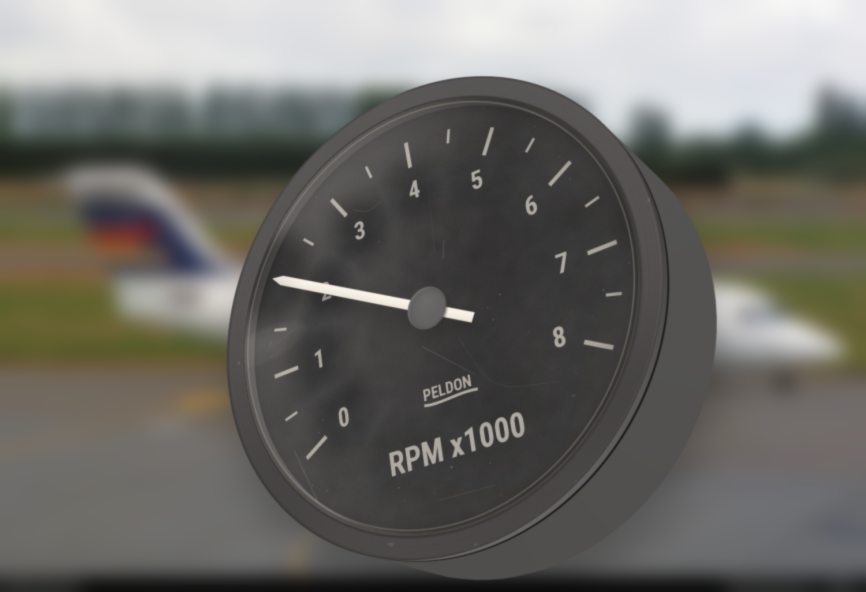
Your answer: 2000,rpm
